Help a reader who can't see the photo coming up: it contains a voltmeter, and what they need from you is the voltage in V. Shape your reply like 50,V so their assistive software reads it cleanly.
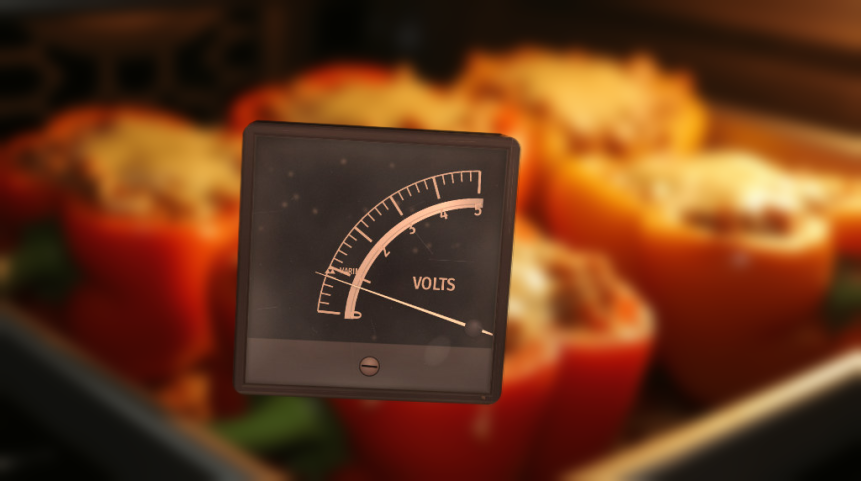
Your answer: 0.8,V
